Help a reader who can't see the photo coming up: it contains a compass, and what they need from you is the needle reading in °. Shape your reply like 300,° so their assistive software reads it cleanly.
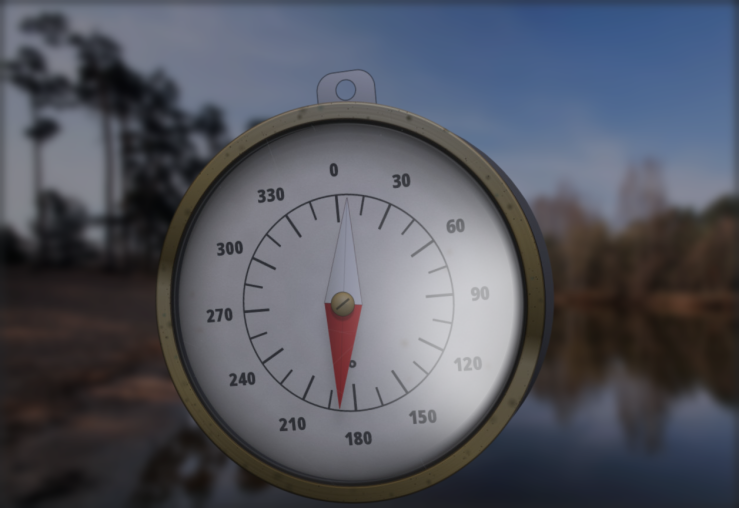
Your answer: 187.5,°
